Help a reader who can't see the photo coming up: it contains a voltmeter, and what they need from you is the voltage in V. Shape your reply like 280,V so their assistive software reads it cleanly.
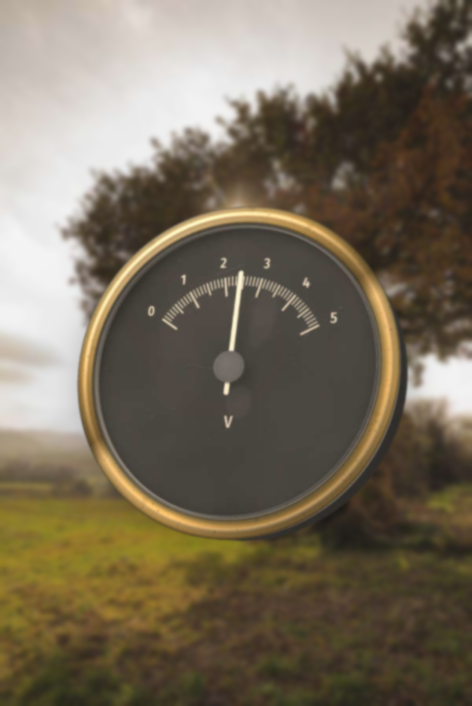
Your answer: 2.5,V
